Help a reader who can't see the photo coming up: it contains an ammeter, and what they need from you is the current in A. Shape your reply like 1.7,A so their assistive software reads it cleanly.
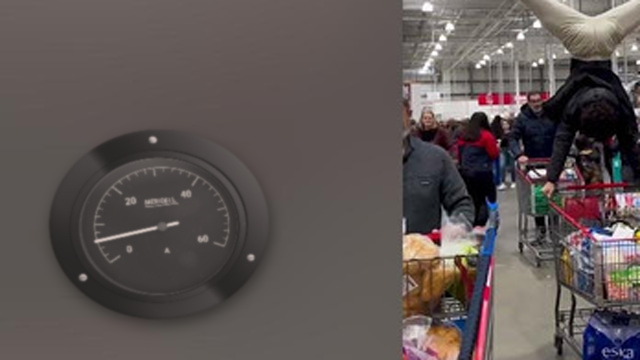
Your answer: 6,A
